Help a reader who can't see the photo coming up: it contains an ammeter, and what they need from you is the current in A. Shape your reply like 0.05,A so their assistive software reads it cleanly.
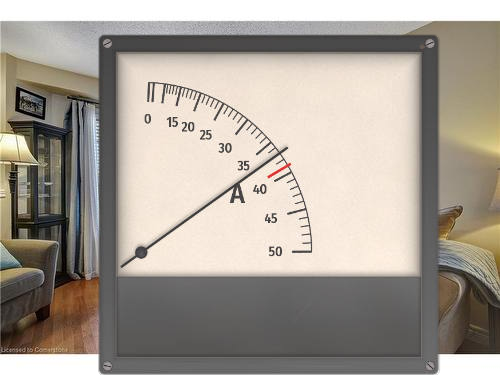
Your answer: 37,A
